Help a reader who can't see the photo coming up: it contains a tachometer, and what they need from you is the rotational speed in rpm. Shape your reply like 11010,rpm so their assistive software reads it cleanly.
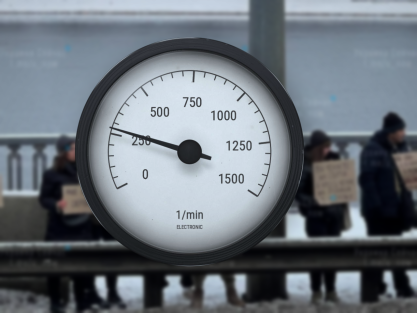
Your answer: 275,rpm
